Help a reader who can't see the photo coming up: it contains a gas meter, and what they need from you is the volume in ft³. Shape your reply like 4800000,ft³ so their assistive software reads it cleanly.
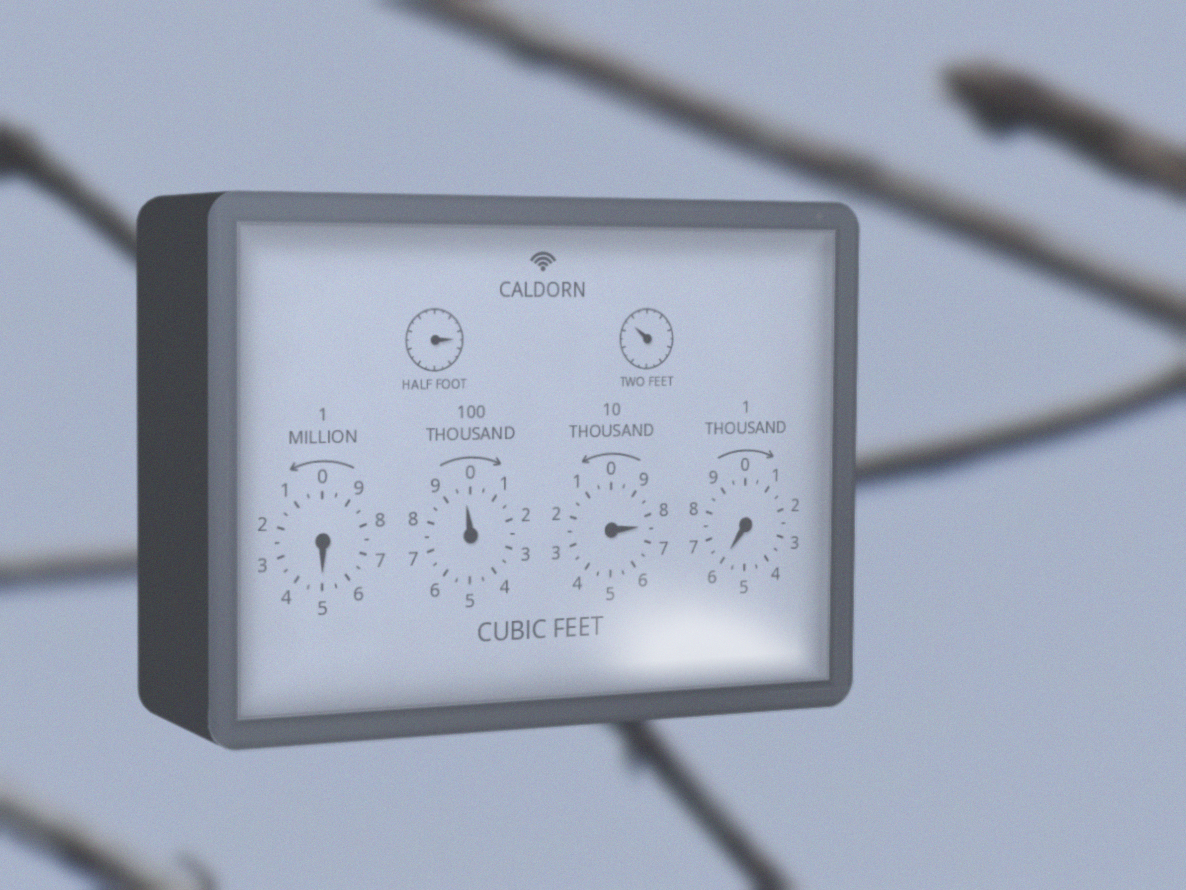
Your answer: 497600,ft³
